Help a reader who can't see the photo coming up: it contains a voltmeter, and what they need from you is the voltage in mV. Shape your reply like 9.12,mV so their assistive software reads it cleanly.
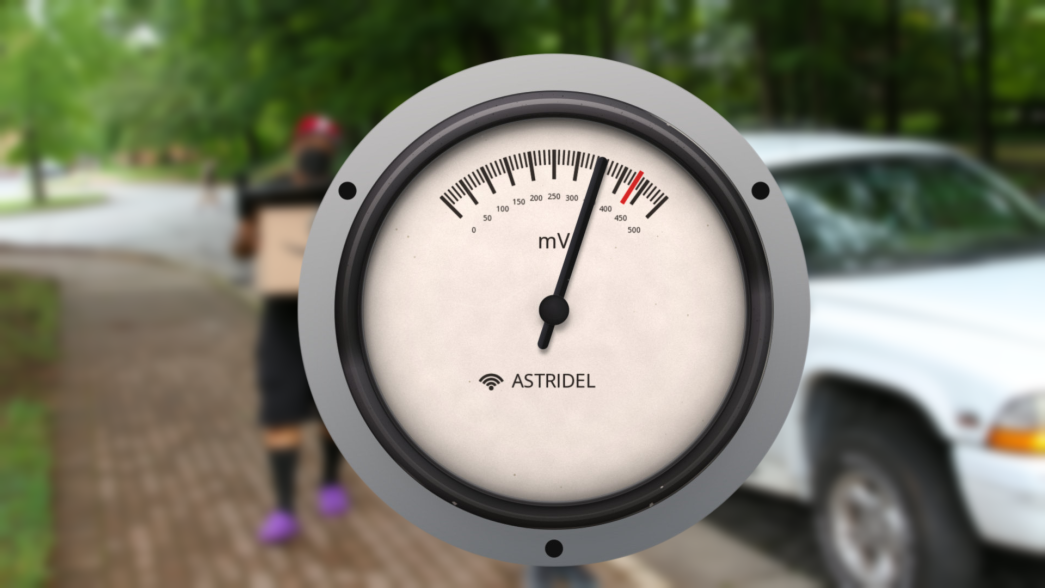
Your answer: 350,mV
